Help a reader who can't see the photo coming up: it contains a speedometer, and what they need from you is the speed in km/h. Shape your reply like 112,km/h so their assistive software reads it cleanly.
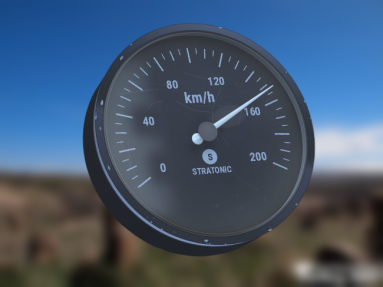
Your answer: 152.5,km/h
